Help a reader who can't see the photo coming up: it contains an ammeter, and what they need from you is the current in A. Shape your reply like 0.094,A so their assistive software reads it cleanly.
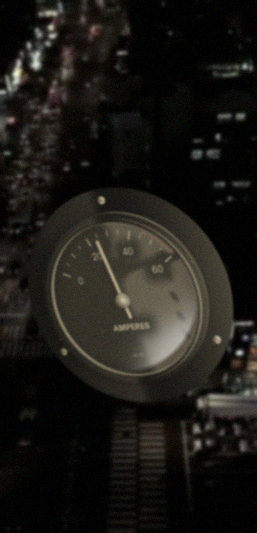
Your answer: 25,A
